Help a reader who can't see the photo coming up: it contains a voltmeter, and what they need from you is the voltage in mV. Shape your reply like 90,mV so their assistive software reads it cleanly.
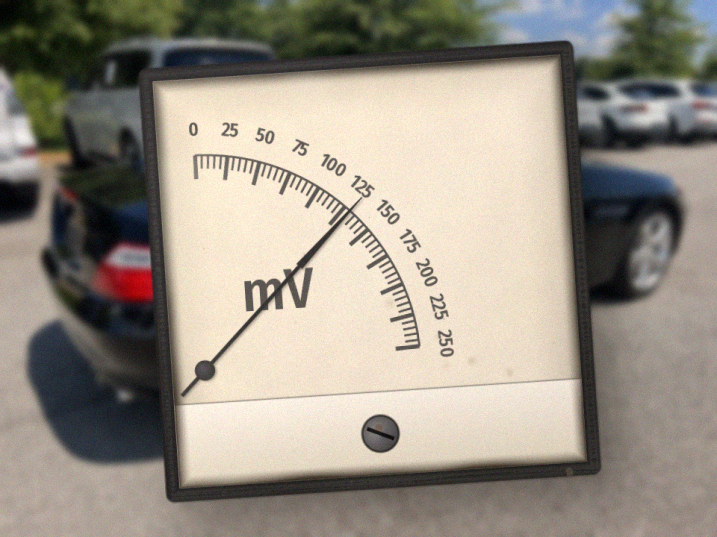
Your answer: 130,mV
